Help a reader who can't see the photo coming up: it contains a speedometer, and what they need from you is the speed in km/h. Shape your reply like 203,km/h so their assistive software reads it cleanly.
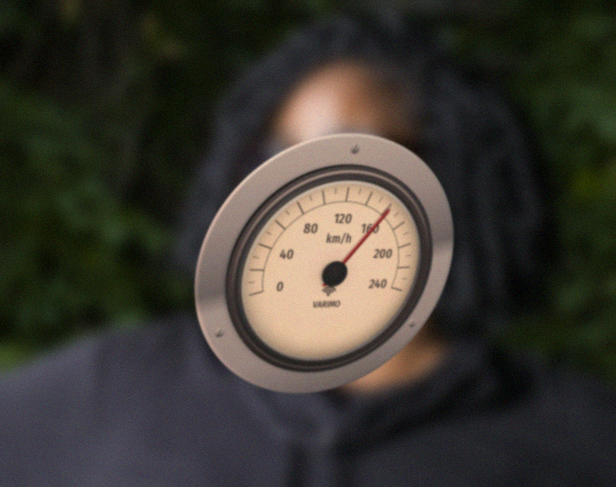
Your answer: 160,km/h
